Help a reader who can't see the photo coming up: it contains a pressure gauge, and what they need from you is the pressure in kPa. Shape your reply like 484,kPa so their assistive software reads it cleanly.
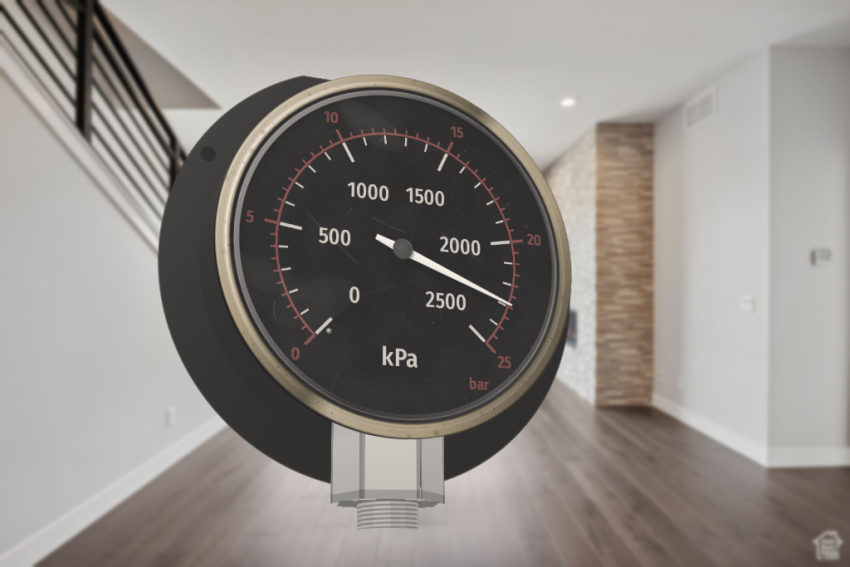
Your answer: 2300,kPa
